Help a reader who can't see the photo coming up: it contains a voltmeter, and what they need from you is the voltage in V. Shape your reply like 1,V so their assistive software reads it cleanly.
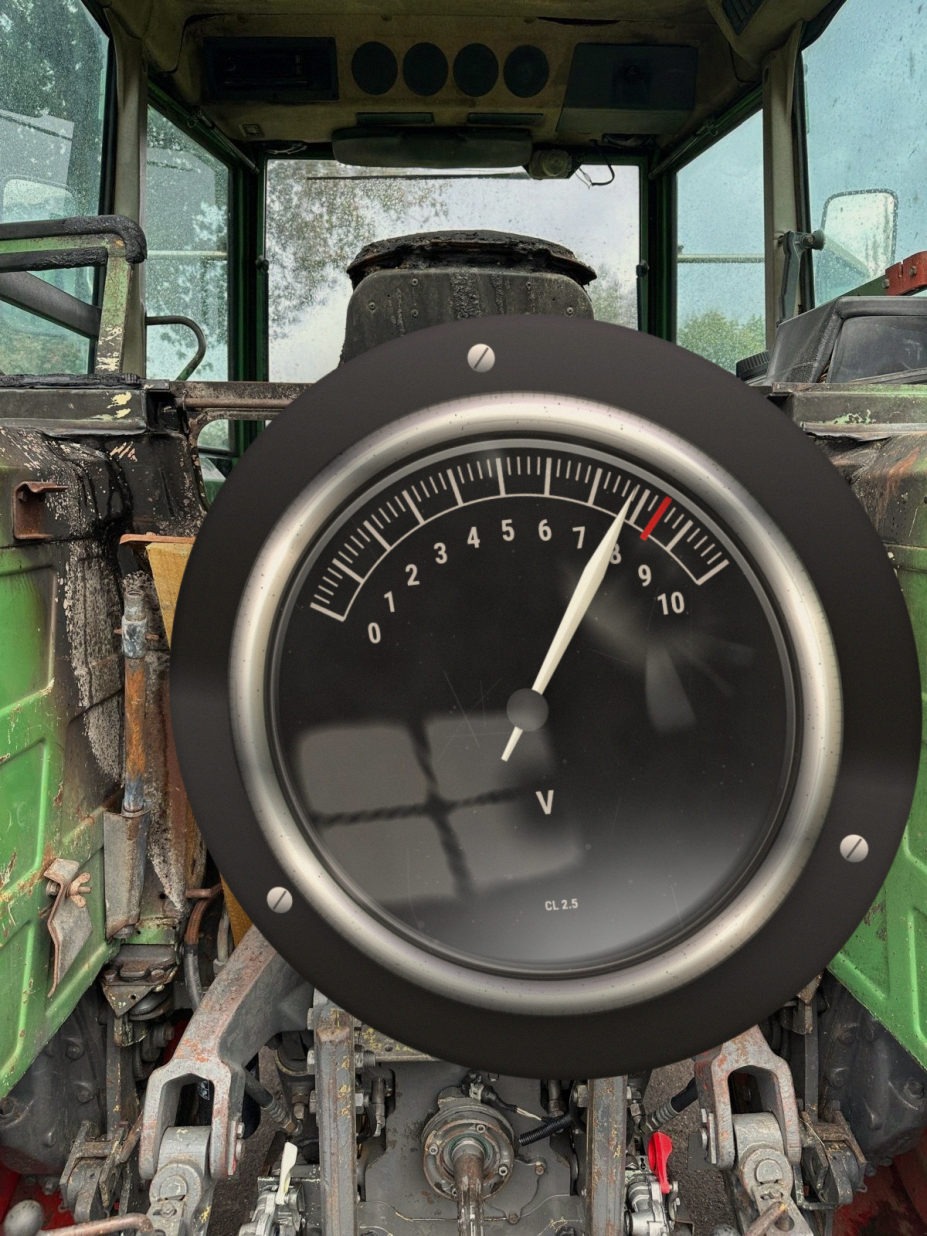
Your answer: 7.8,V
